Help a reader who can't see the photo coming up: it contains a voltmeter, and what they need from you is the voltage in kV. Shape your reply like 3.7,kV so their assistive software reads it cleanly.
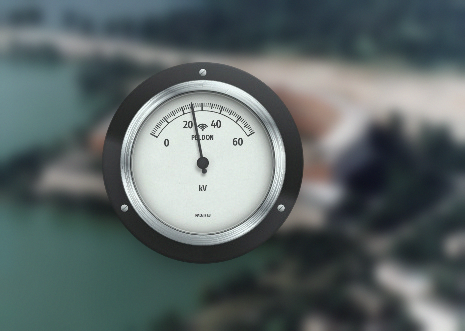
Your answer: 25,kV
